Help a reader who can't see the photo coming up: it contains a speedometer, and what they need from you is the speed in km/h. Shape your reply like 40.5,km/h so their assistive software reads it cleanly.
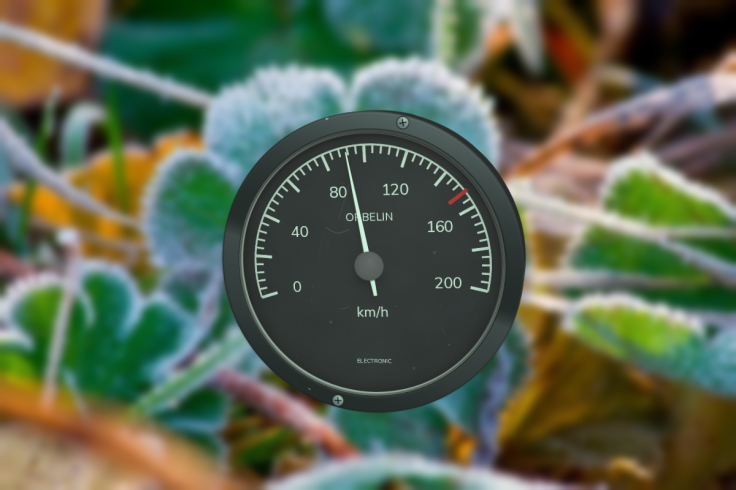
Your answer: 92,km/h
